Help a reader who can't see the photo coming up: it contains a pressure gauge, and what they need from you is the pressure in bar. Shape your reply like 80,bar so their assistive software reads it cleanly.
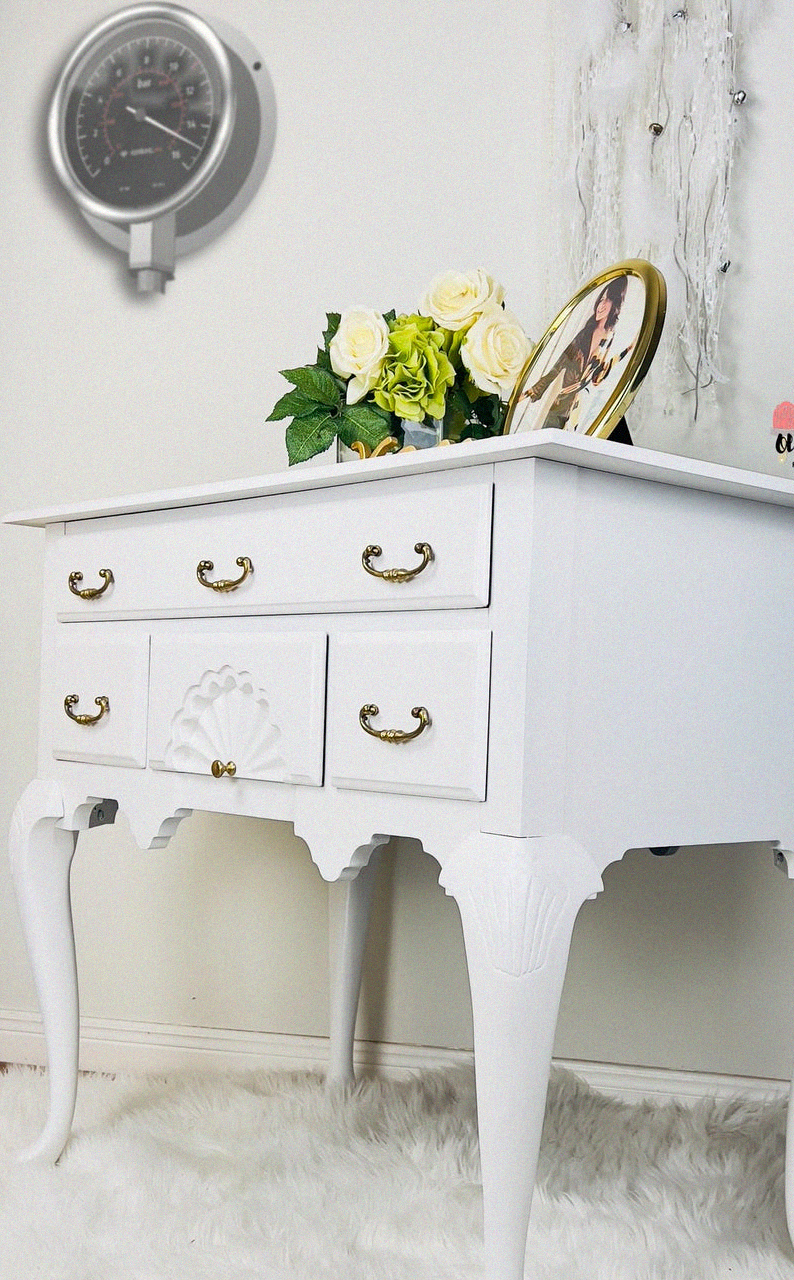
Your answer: 15,bar
